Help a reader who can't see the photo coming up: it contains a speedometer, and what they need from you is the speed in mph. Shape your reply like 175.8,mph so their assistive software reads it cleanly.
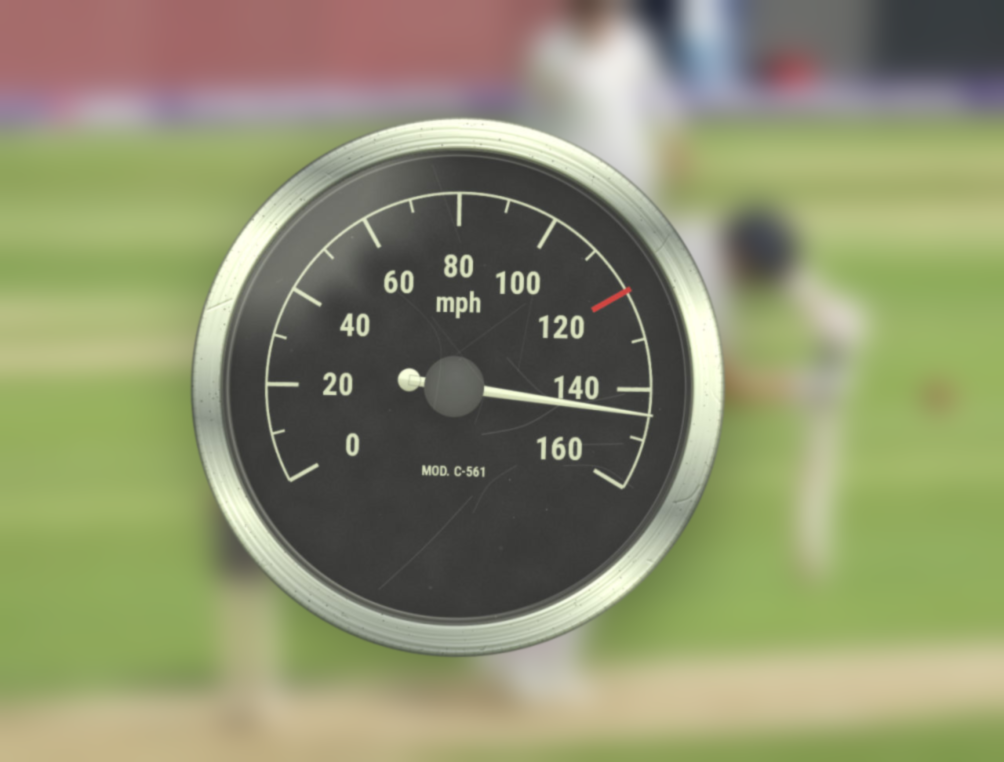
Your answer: 145,mph
